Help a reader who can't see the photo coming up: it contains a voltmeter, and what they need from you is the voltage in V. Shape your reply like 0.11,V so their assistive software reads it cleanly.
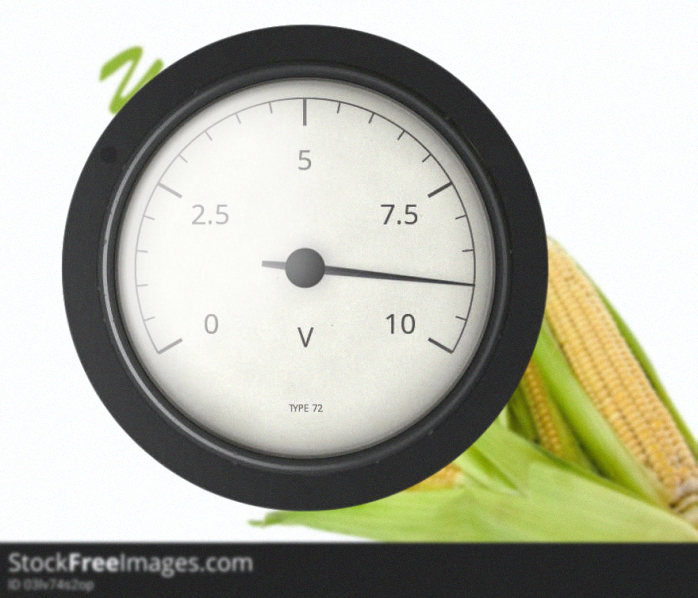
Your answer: 9,V
